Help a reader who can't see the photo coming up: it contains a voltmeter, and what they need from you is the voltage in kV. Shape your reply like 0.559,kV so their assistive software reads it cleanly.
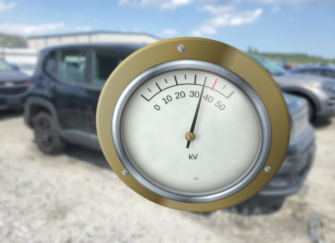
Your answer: 35,kV
